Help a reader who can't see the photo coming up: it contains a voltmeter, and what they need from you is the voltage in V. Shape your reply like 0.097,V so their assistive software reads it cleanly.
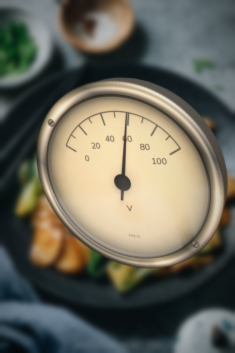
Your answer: 60,V
